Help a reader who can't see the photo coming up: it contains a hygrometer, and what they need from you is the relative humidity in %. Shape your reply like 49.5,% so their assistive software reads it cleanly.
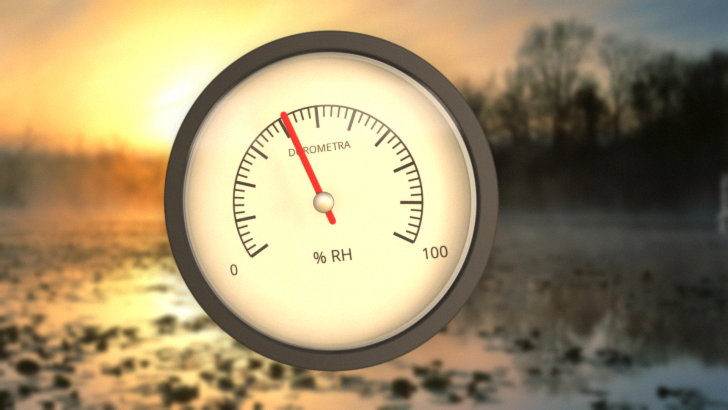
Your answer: 42,%
